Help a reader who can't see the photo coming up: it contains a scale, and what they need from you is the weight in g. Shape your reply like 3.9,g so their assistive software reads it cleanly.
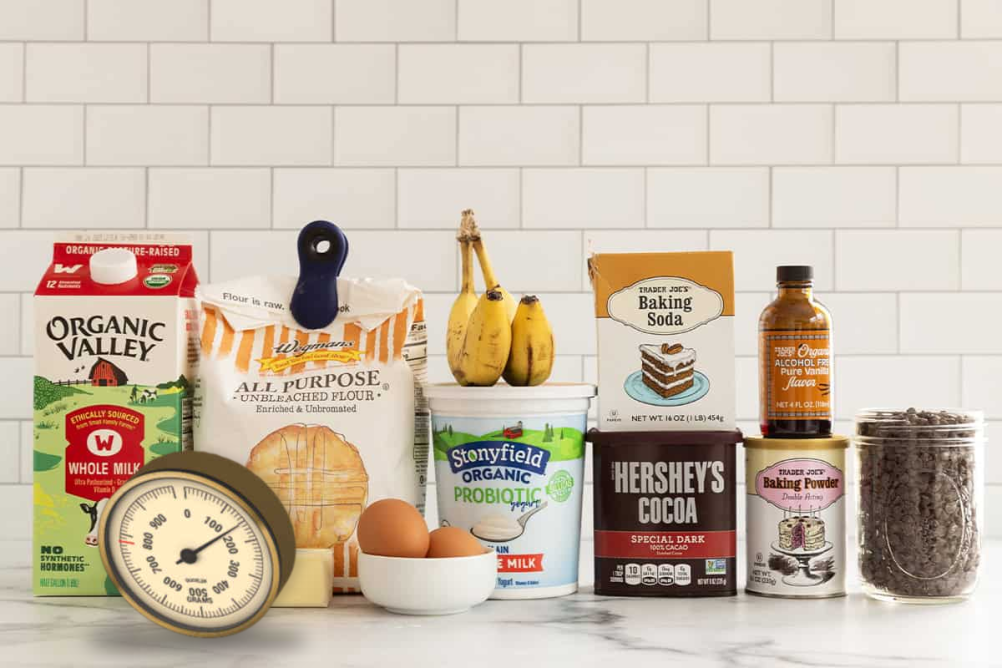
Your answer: 150,g
